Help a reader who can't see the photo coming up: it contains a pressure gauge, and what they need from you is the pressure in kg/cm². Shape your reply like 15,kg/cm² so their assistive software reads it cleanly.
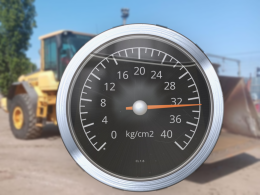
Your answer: 33,kg/cm²
